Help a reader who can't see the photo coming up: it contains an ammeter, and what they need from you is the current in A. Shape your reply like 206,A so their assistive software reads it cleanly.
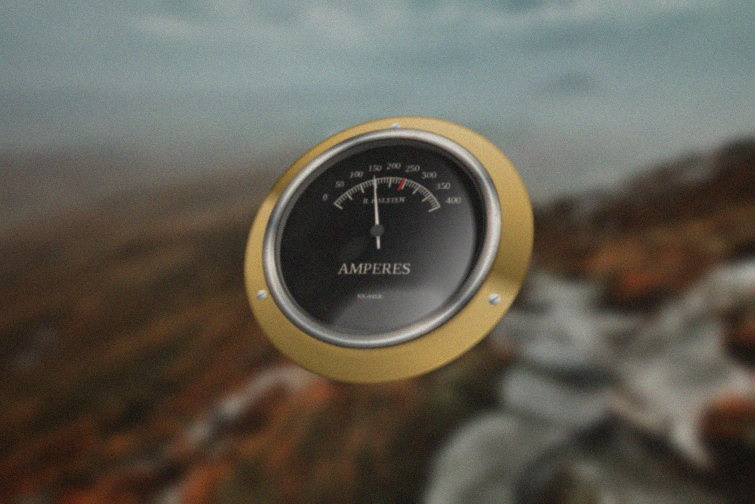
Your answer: 150,A
